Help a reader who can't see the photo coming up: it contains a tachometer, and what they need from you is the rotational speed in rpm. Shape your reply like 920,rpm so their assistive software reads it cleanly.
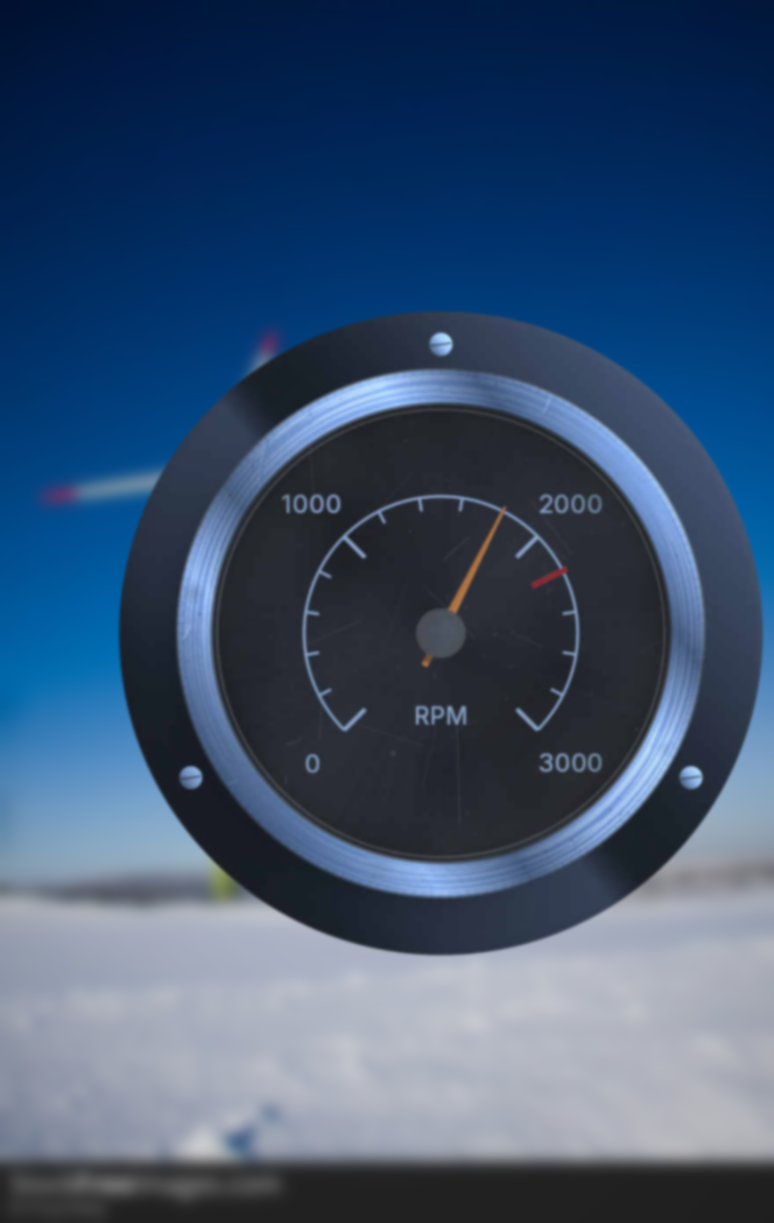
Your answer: 1800,rpm
